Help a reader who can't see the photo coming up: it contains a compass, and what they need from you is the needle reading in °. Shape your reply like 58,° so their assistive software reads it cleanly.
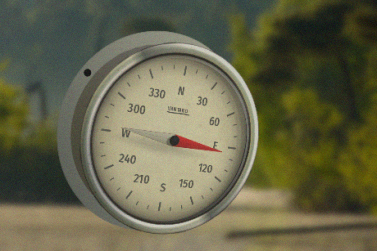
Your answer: 95,°
